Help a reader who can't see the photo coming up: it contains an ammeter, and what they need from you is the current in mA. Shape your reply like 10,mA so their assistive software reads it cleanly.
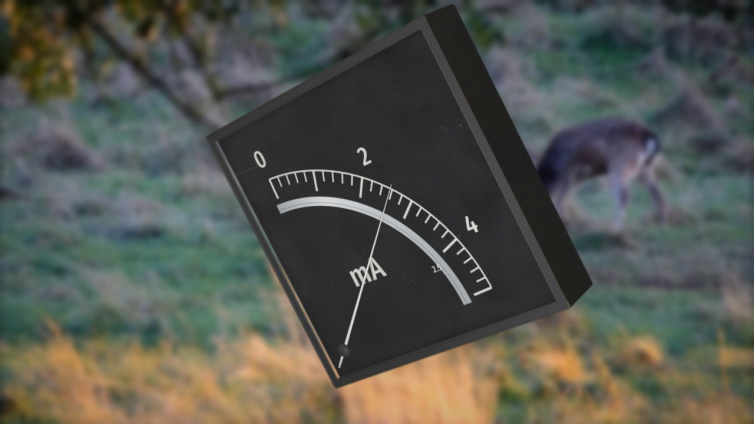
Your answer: 2.6,mA
